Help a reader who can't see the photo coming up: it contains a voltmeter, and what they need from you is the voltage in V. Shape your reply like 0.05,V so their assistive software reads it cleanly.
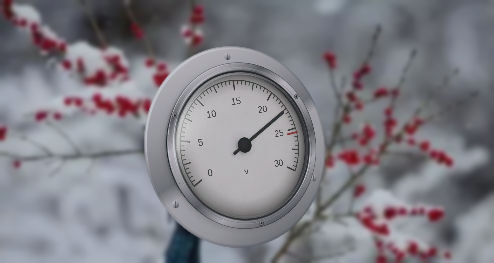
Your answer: 22.5,V
